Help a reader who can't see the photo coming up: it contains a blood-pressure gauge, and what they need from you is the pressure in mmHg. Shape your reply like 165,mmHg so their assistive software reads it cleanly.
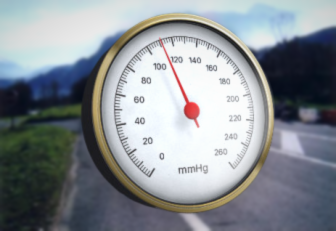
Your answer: 110,mmHg
